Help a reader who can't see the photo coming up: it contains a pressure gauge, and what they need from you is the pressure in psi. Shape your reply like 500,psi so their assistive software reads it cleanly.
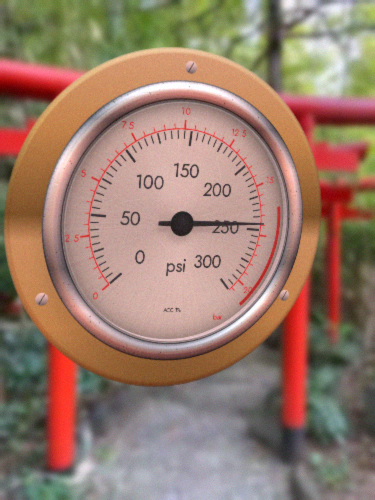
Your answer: 245,psi
